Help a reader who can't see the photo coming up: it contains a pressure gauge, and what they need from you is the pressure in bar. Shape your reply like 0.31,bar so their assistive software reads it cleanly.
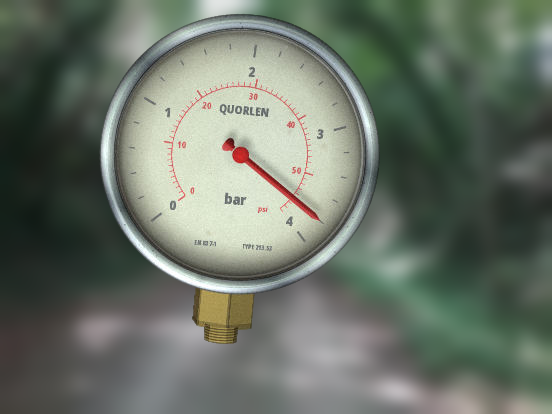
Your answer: 3.8,bar
